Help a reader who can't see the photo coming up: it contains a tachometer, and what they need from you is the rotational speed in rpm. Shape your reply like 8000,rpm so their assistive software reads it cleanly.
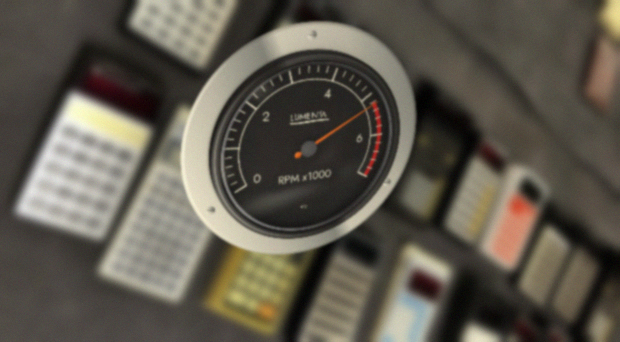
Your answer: 5200,rpm
